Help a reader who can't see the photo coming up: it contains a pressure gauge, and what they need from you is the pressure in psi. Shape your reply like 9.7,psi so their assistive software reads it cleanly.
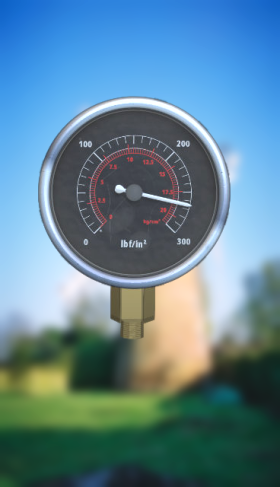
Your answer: 265,psi
